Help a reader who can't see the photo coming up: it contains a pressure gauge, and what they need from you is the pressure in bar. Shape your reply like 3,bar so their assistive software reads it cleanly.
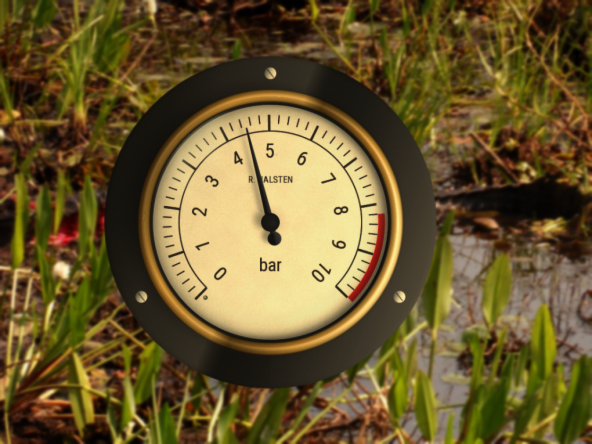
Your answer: 4.5,bar
